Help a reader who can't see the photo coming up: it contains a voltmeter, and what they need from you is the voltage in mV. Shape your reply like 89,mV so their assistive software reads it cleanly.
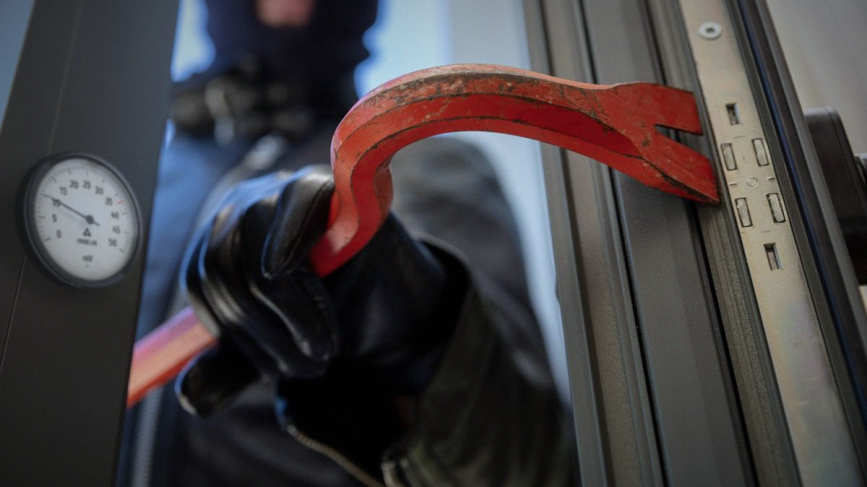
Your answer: 10,mV
